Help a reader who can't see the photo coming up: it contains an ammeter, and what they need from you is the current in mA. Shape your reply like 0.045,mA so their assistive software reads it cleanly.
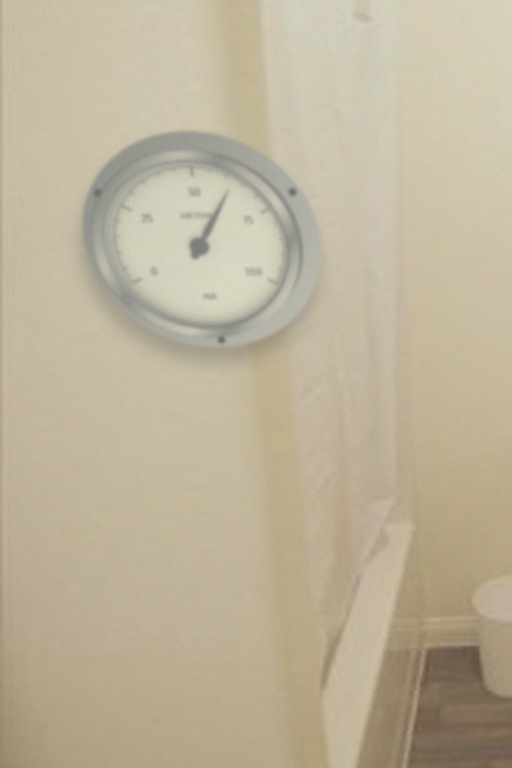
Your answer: 62.5,mA
